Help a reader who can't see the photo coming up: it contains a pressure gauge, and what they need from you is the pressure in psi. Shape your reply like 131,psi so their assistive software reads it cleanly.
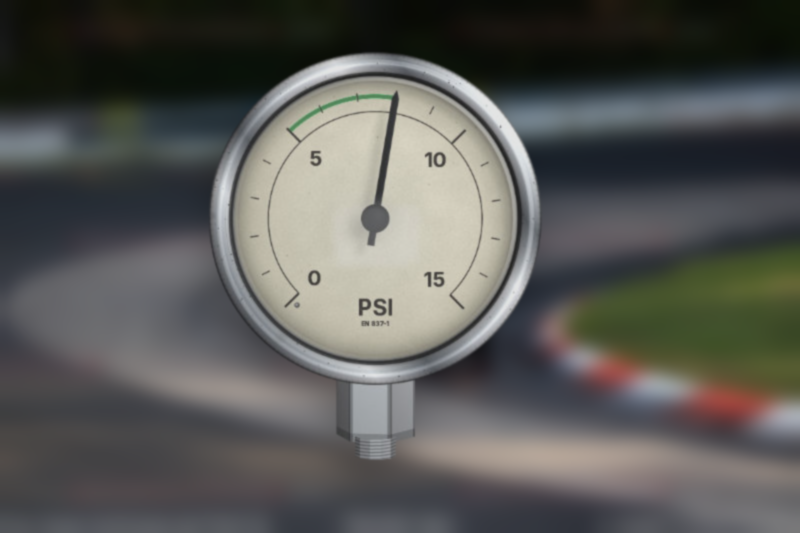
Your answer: 8,psi
